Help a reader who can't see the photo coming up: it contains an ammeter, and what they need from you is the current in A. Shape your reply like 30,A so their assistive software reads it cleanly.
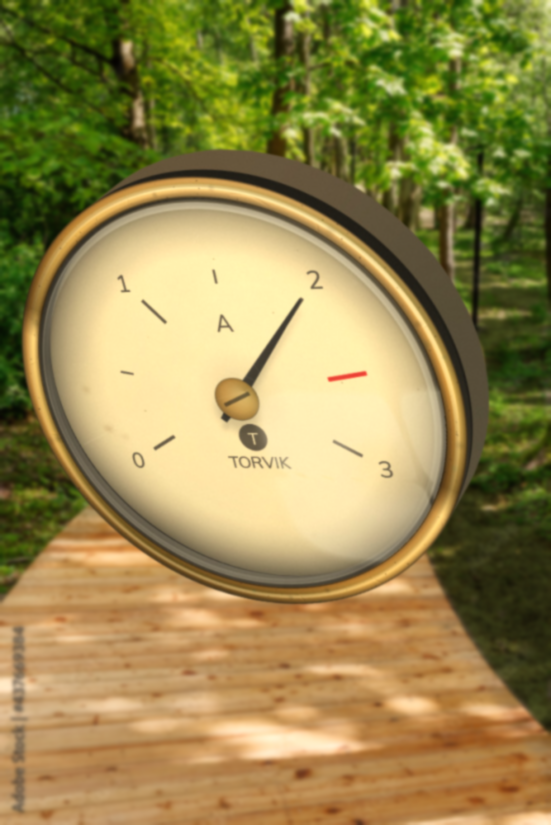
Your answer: 2,A
